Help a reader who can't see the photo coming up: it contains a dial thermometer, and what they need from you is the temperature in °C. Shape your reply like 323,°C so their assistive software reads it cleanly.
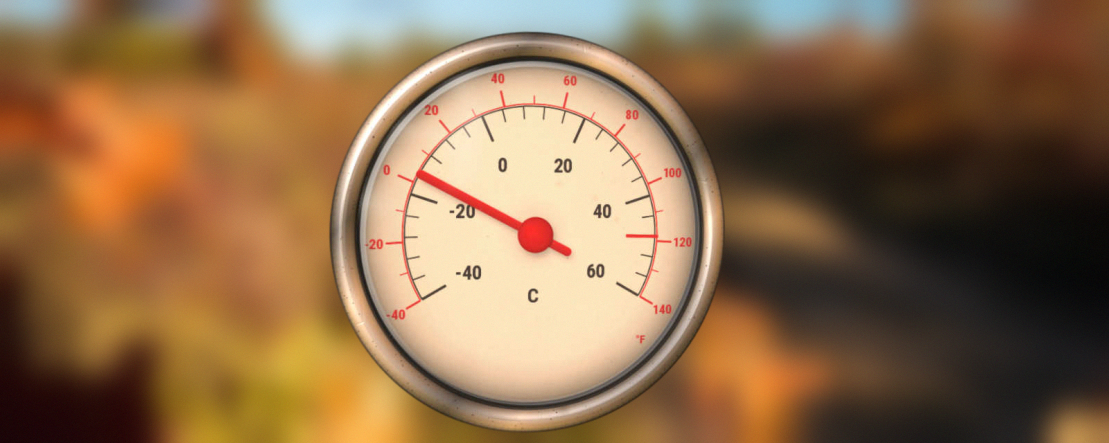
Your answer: -16,°C
